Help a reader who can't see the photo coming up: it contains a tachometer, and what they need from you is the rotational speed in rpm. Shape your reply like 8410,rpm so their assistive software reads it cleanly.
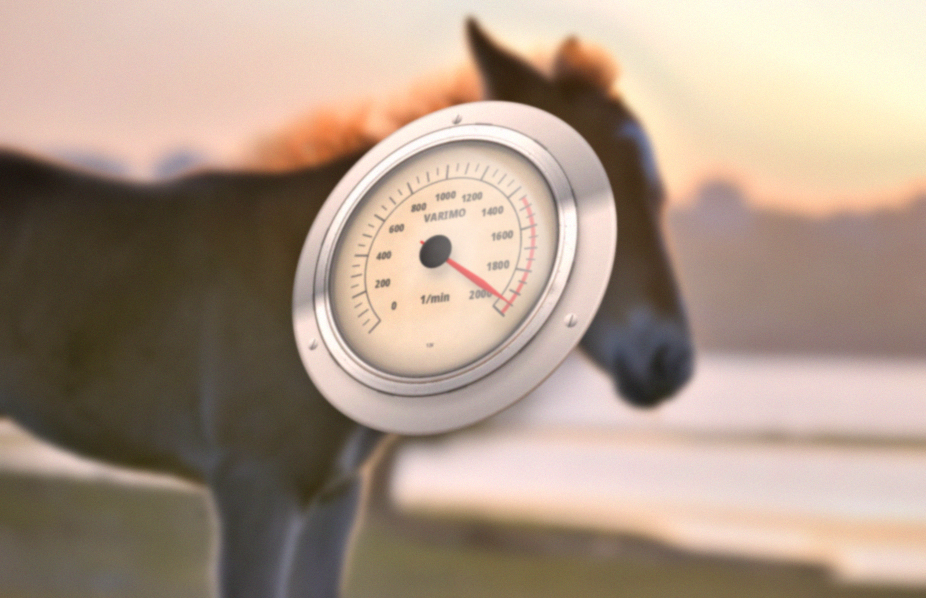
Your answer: 1950,rpm
